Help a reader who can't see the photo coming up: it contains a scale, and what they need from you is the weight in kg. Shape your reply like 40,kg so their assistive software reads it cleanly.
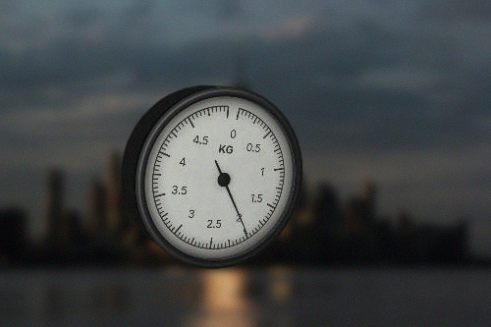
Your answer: 2,kg
